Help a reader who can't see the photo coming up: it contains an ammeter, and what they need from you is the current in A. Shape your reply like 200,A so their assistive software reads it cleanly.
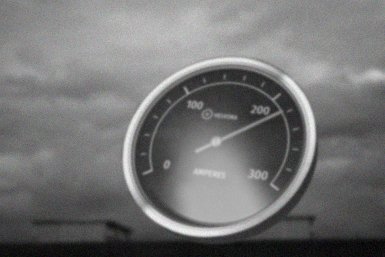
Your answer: 220,A
